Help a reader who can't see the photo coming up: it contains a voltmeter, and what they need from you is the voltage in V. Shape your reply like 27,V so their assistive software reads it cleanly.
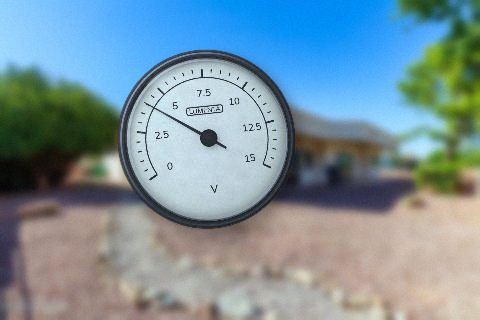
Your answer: 4,V
